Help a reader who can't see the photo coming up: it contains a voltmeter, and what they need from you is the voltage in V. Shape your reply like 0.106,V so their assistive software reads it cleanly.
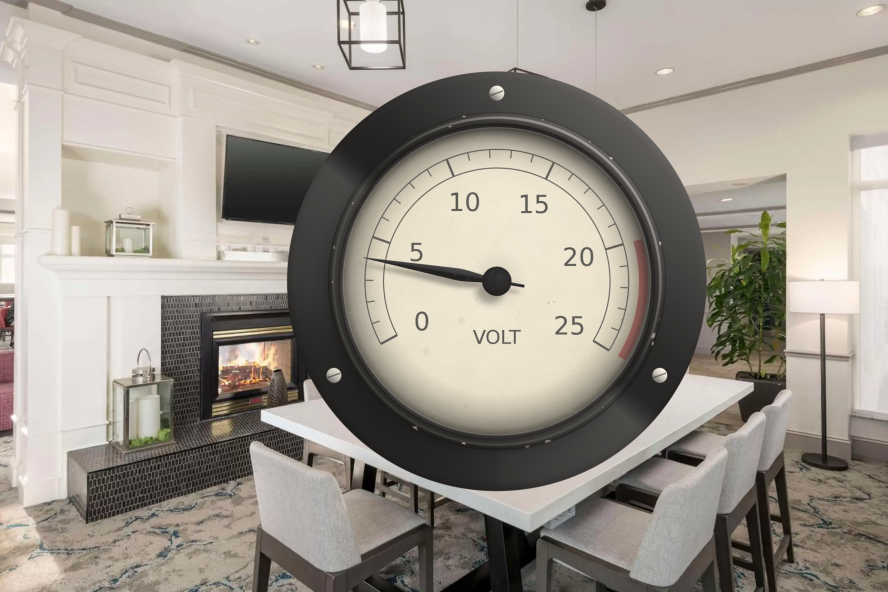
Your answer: 4,V
